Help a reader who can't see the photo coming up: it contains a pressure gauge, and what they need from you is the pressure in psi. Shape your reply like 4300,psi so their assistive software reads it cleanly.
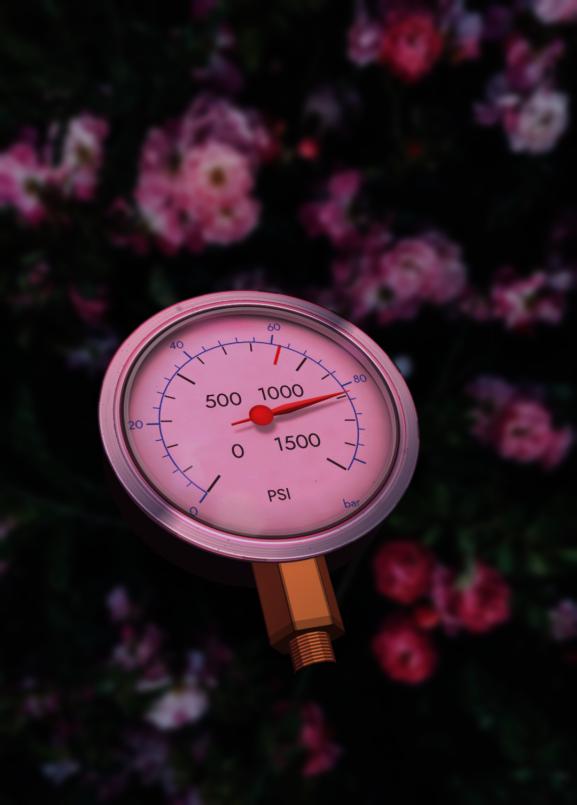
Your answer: 1200,psi
